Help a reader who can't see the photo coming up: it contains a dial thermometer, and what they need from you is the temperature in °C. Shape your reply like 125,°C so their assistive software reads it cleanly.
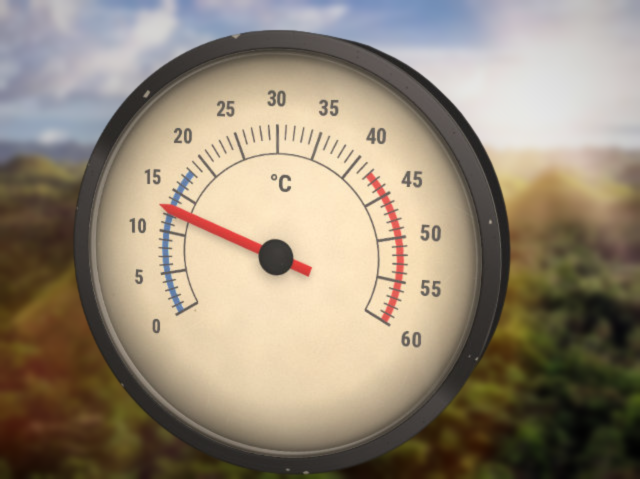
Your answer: 13,°C
